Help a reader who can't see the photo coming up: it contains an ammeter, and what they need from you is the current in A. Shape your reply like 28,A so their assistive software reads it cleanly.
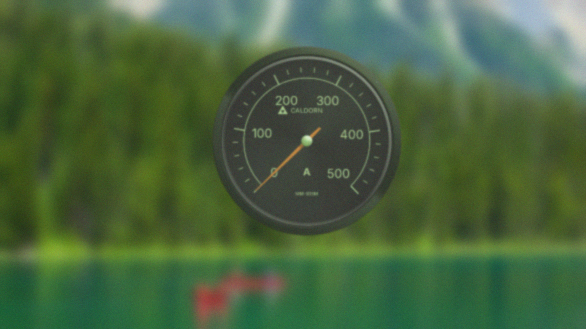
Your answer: 0,A
